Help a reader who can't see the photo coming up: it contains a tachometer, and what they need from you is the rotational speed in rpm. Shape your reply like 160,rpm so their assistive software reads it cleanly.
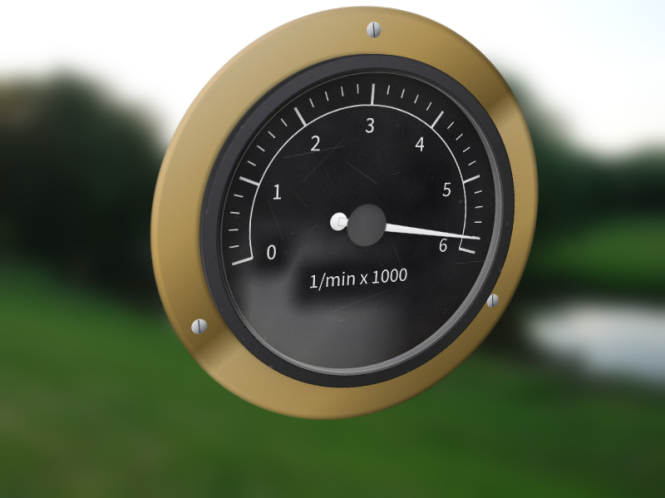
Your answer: 5800,rpm
